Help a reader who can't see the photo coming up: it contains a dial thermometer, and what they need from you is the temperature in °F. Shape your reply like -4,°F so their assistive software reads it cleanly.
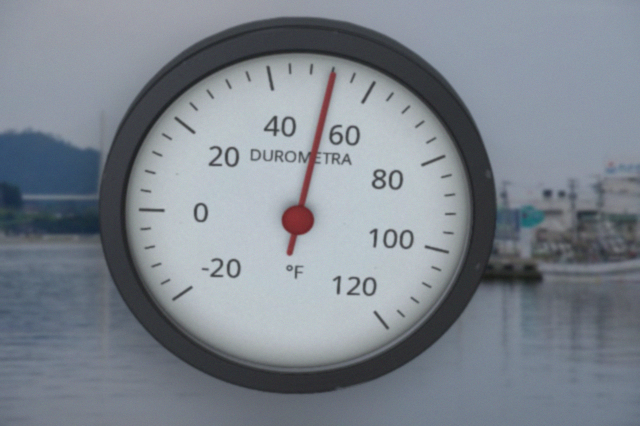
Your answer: 52,°F
